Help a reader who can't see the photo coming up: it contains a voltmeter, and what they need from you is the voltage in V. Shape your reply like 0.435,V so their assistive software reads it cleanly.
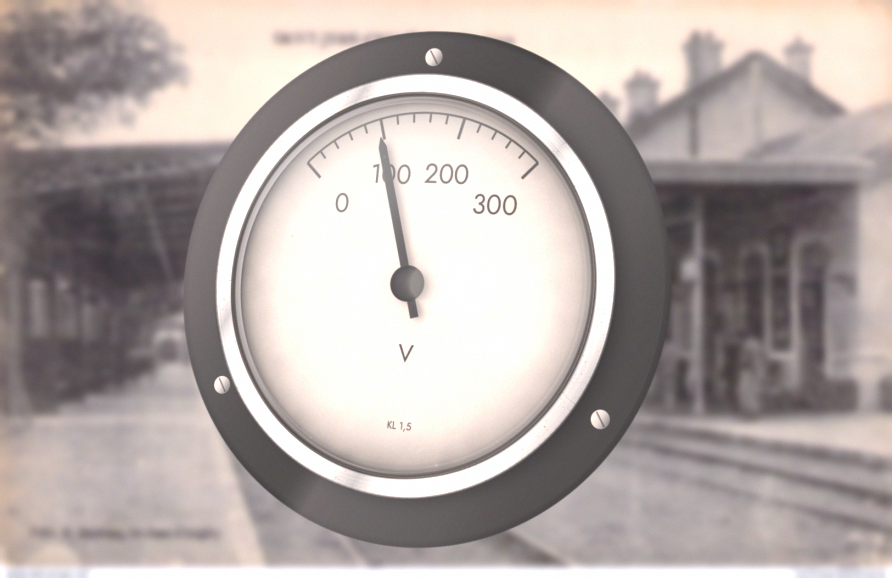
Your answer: 100,V
